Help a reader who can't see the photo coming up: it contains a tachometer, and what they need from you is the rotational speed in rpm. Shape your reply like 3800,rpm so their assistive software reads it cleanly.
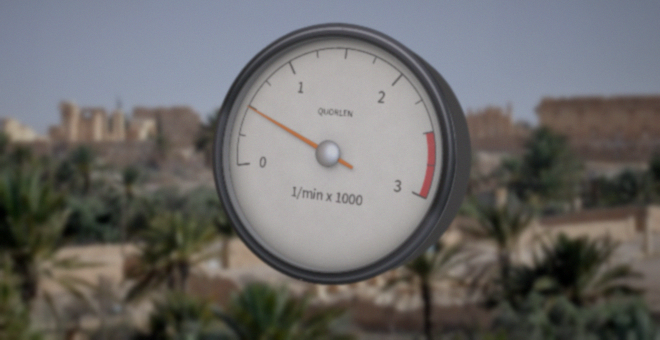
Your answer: 500,rpm
